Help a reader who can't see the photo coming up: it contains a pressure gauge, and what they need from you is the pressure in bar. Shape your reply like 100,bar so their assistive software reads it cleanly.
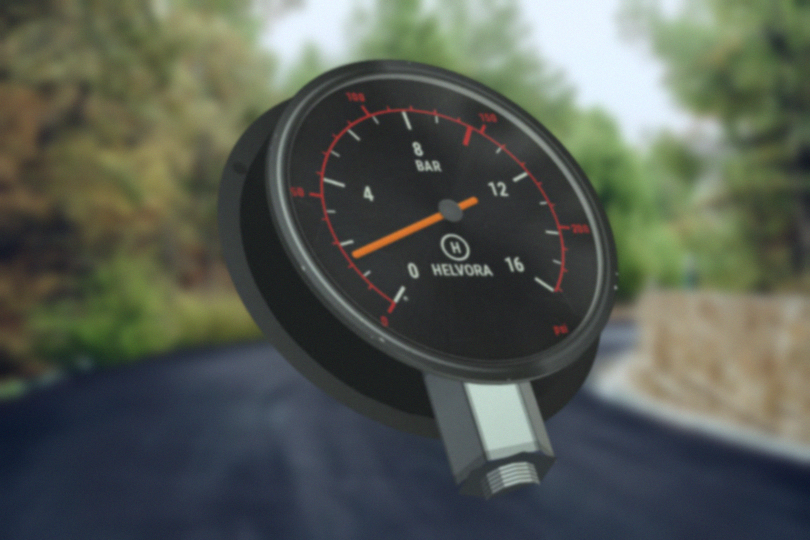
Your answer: 1.5,bar
